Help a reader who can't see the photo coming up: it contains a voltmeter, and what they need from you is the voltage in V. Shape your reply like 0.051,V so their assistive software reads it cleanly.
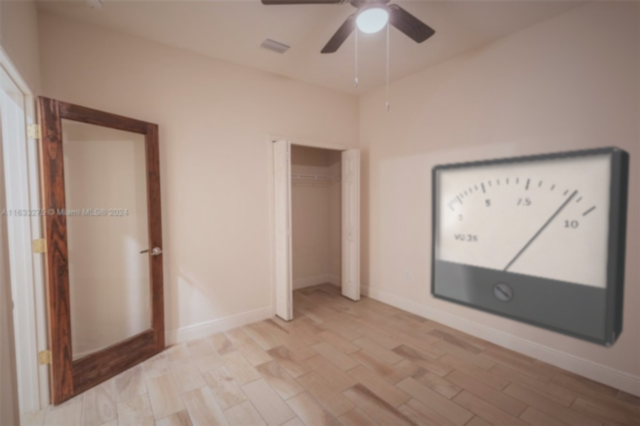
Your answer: 9.25,V
